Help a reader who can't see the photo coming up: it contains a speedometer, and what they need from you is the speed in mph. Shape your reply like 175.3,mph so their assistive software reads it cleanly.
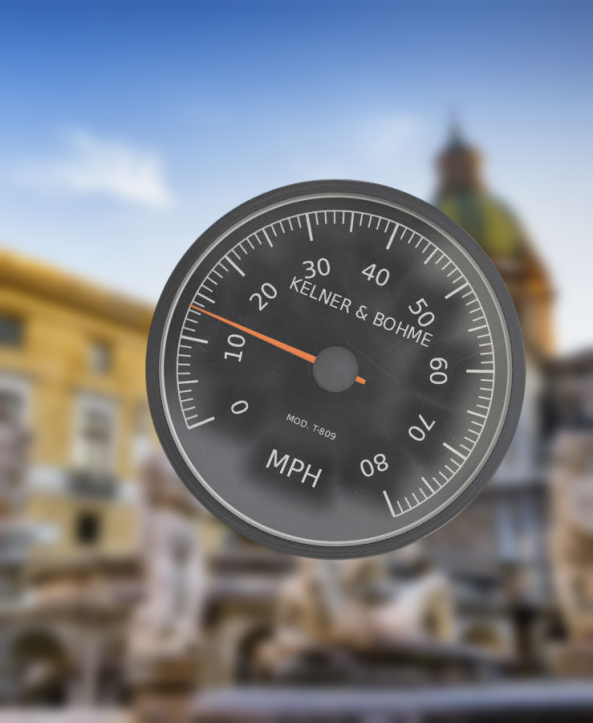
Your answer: 13.5,mph
